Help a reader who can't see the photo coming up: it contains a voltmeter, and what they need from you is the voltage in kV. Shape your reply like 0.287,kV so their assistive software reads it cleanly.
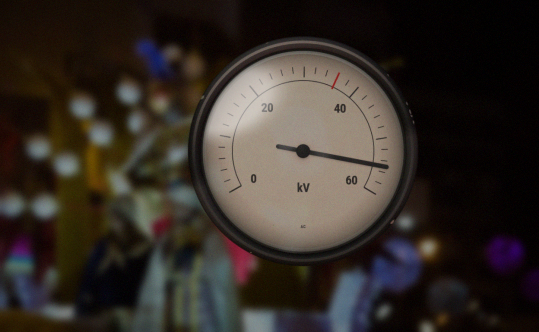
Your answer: 55,kV
